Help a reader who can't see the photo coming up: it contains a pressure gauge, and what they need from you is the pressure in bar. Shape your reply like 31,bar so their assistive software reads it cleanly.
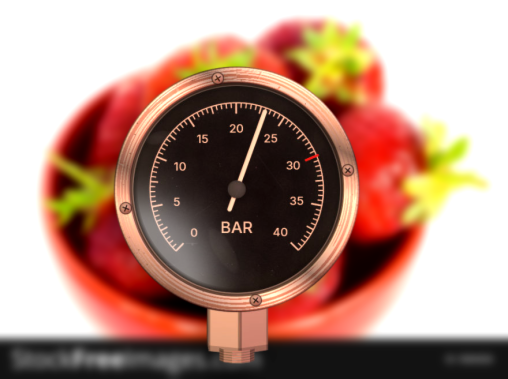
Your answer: 23,bar
